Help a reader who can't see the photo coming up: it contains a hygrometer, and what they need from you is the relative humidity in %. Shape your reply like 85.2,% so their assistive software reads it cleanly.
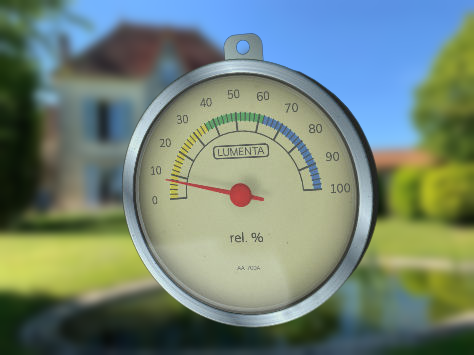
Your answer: 8,%
